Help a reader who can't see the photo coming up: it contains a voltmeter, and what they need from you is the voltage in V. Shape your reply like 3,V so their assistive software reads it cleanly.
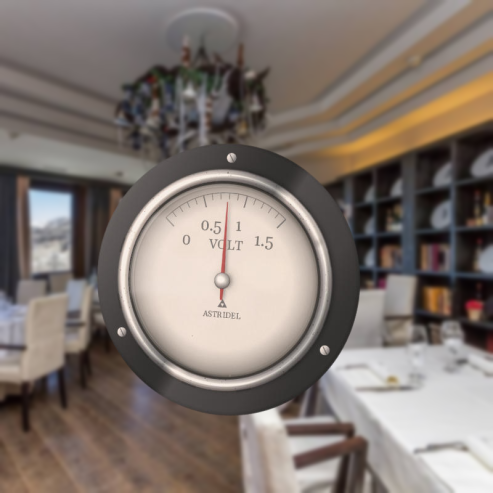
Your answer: 0.8,V
